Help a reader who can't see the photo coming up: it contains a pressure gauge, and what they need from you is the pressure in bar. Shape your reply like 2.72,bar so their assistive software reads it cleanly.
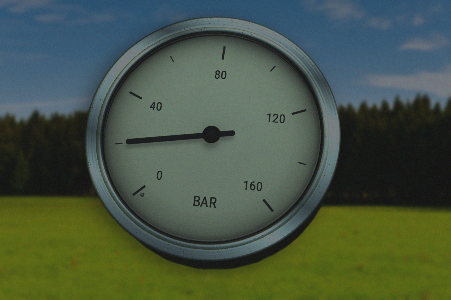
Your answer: 20,bar
